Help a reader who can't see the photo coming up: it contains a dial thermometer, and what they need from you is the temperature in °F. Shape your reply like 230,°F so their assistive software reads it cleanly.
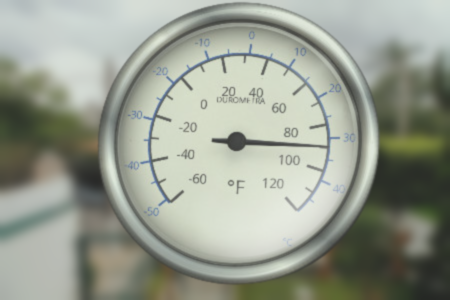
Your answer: 90,°F
